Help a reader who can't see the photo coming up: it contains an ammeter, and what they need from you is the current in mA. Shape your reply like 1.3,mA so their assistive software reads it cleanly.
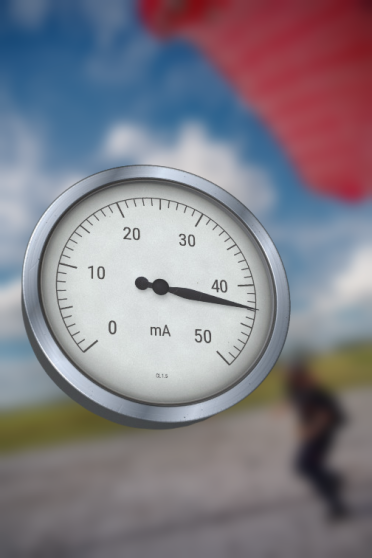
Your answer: 43,mA
